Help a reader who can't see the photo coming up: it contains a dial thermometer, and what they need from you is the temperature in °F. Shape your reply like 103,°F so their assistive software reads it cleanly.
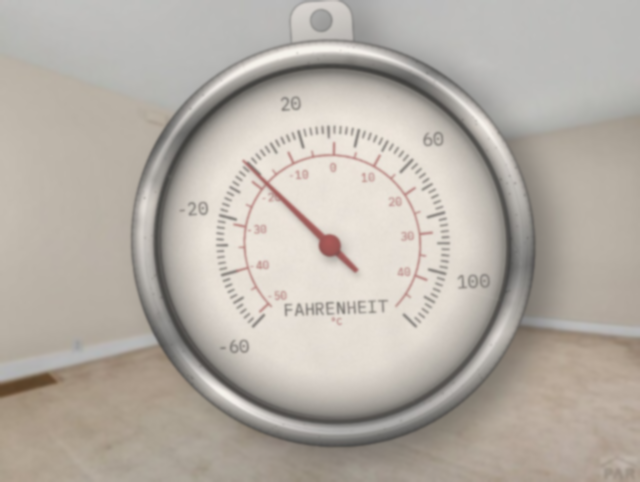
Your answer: 0,°F
